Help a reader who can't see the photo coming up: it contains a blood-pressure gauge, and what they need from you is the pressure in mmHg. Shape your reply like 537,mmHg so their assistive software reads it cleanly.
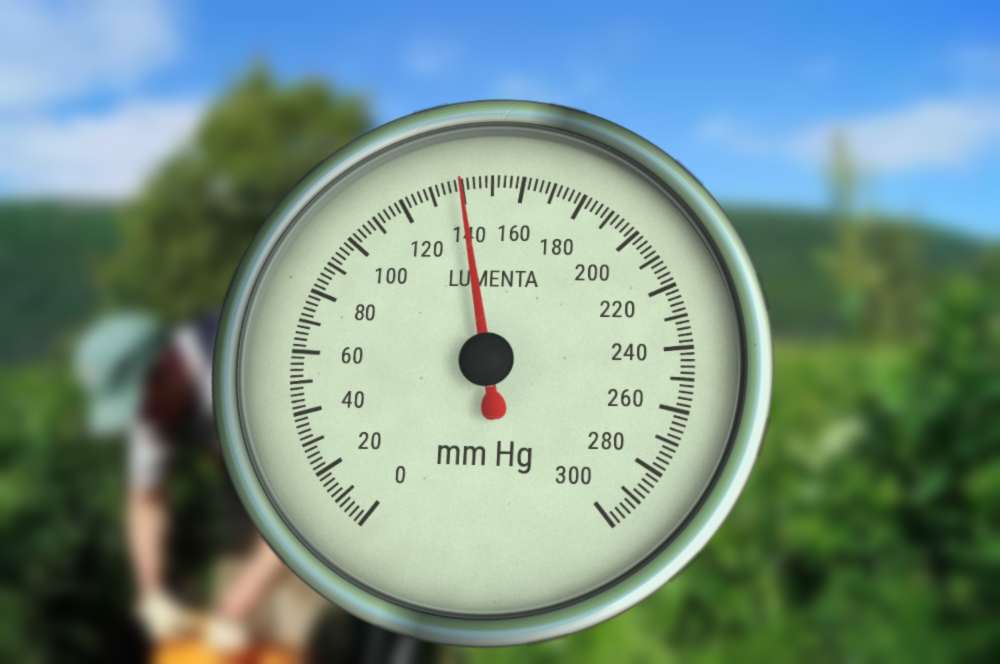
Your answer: 140,mmHg
